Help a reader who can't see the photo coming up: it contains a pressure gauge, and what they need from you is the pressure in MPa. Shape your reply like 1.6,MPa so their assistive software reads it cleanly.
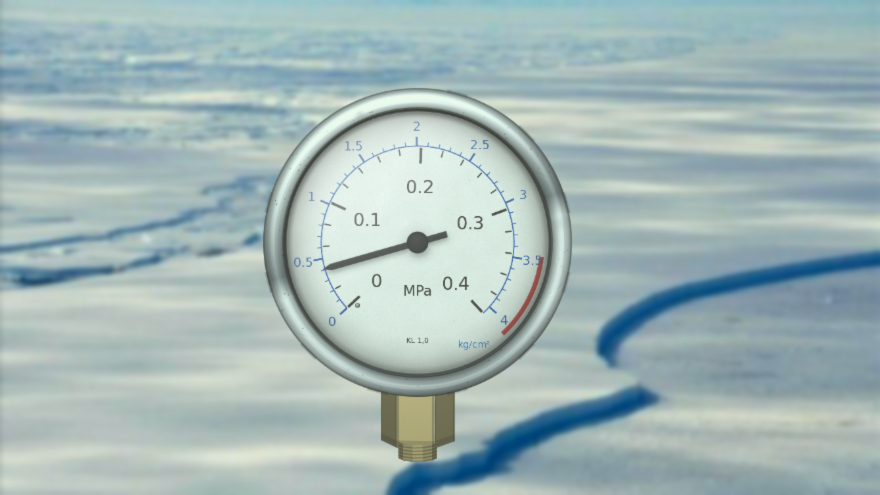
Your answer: 0.04,MPa
